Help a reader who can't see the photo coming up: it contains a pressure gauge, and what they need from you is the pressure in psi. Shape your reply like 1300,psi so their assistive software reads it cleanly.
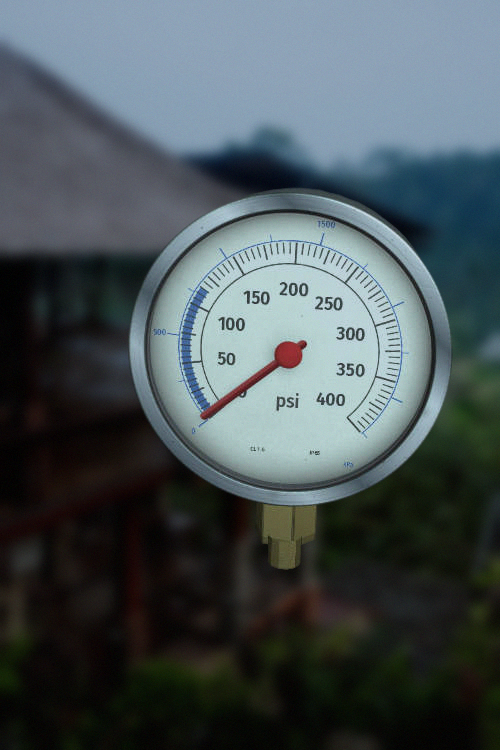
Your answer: 5,psi
